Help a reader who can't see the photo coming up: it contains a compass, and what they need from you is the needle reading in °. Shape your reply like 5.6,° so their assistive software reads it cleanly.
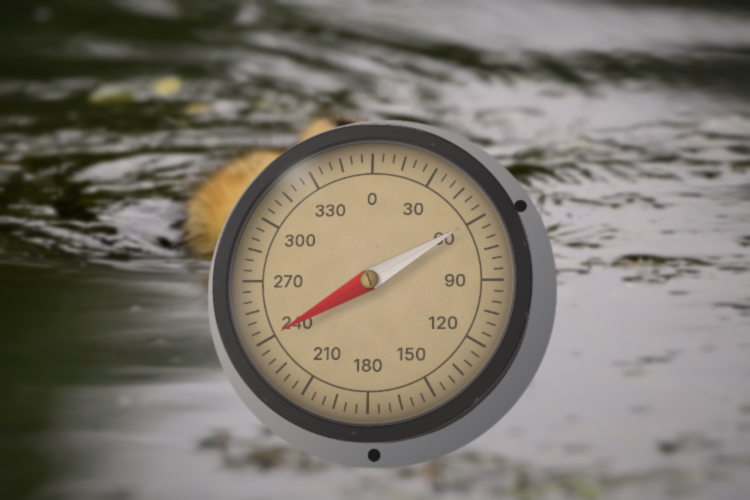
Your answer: 240,°
